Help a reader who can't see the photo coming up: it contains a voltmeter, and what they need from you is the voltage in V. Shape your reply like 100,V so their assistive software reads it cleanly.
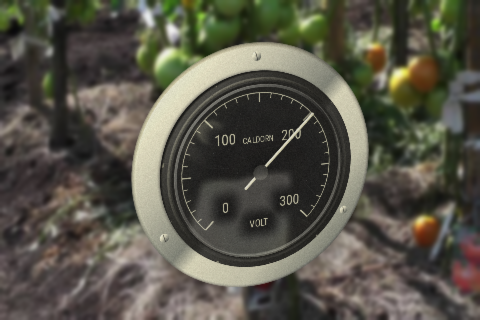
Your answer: 200,V
